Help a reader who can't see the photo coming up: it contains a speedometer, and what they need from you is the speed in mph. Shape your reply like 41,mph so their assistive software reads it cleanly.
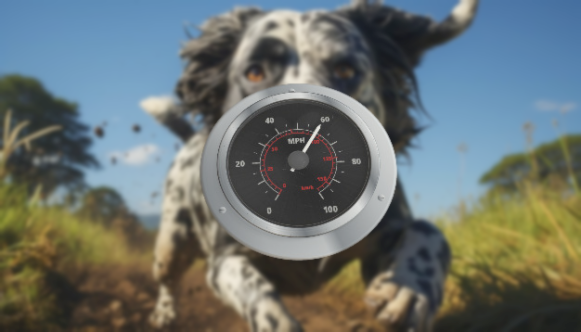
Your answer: 60,mph
